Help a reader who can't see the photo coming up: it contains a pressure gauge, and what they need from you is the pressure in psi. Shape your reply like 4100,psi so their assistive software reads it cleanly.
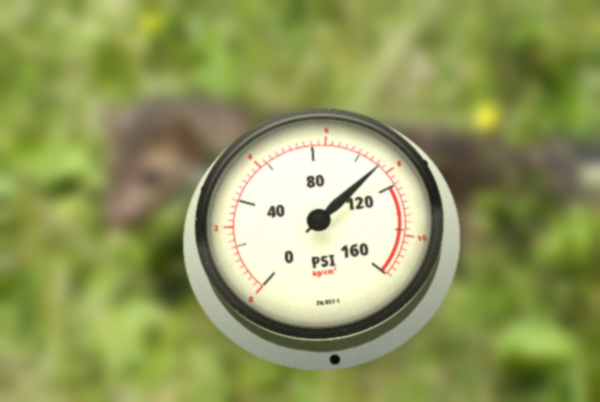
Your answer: 110,psi
